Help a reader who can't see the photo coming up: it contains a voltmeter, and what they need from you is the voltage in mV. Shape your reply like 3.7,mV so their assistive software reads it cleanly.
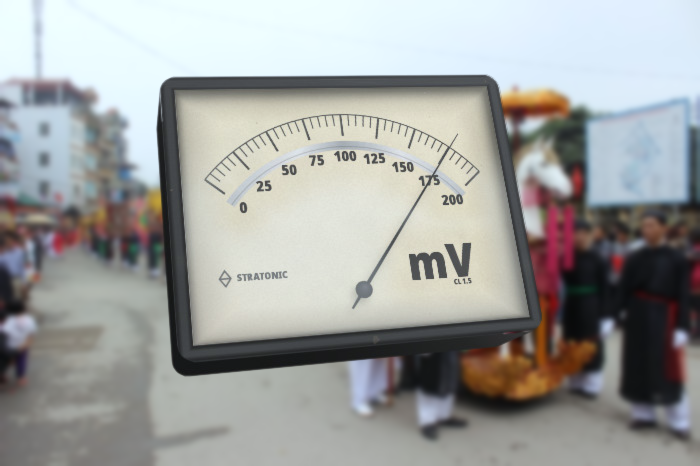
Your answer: 175,mV
